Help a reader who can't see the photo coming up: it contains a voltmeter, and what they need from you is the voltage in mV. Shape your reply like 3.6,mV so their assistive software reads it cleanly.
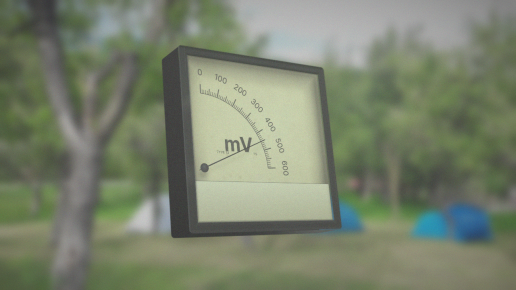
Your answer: 450,mV
